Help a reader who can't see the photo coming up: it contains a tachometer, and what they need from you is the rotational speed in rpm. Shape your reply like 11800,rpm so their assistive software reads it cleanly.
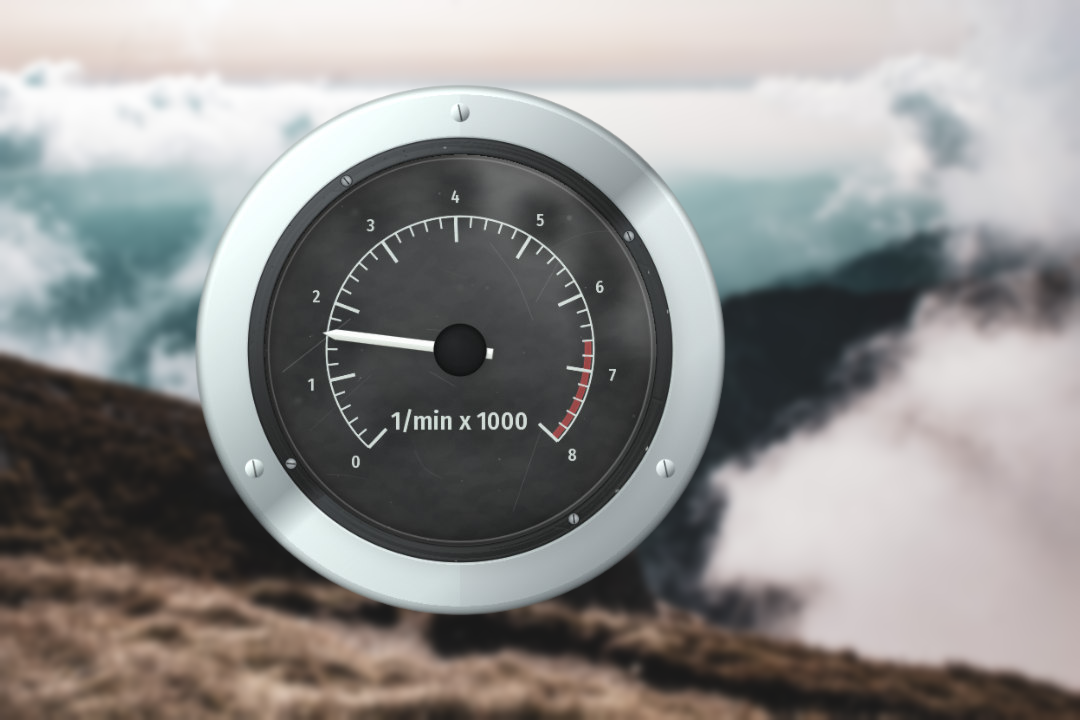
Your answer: 1600,rpm
